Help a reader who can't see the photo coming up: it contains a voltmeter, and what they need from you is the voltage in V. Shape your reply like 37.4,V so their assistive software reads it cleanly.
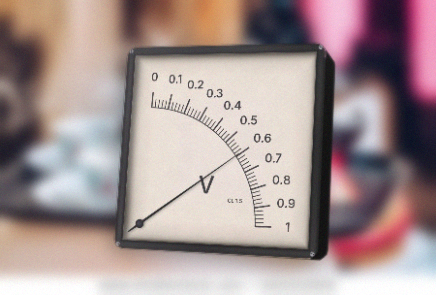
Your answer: 0.6,V
